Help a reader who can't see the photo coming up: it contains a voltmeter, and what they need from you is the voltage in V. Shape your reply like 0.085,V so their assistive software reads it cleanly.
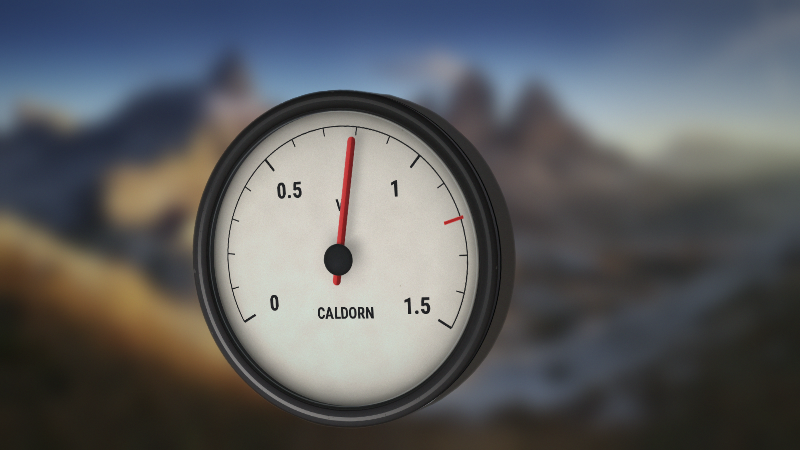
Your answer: 0.8,V
